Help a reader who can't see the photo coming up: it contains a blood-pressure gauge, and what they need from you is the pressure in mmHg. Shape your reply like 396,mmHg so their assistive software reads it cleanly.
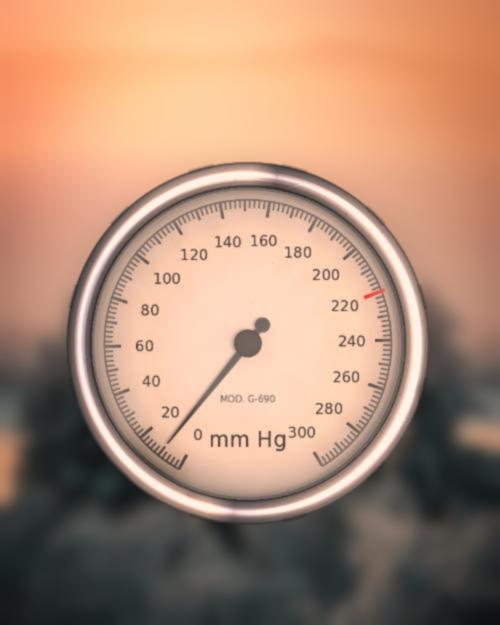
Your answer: 10,mmHg
